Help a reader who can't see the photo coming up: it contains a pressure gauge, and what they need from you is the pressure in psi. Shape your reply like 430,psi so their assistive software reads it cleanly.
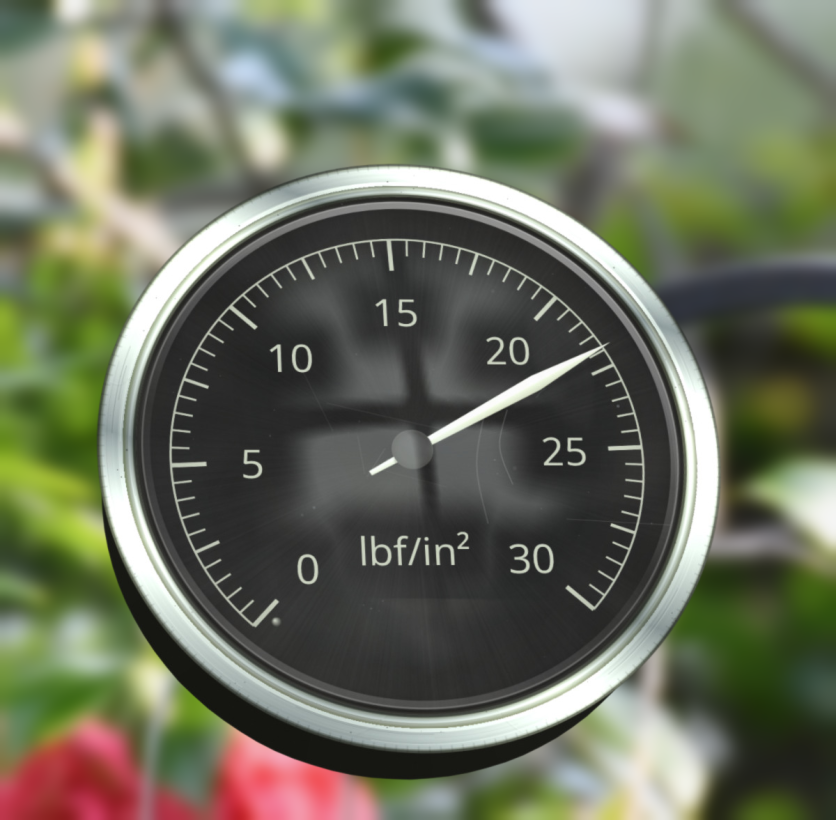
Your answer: 22,psi
